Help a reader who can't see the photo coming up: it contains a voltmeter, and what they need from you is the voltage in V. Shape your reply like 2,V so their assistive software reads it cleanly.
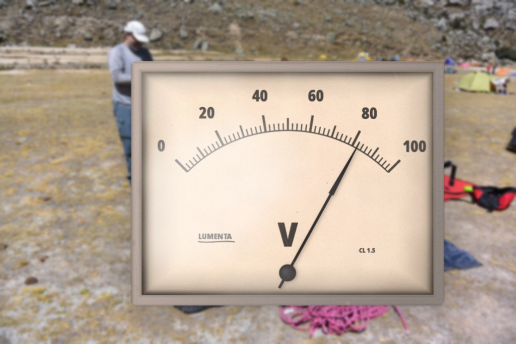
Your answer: 82,V
